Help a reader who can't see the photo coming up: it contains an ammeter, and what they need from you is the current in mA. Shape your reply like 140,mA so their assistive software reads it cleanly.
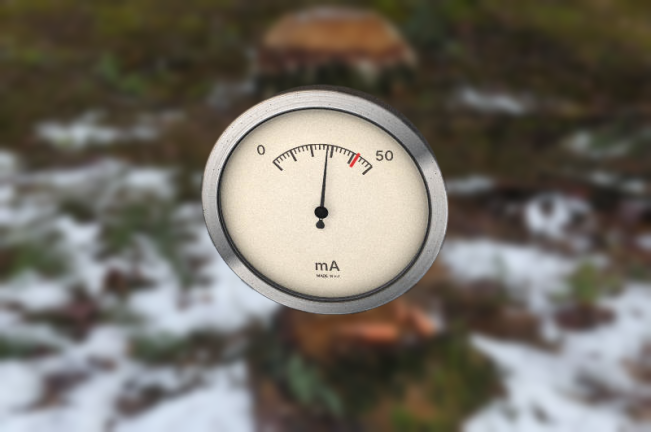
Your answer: 28,mA
